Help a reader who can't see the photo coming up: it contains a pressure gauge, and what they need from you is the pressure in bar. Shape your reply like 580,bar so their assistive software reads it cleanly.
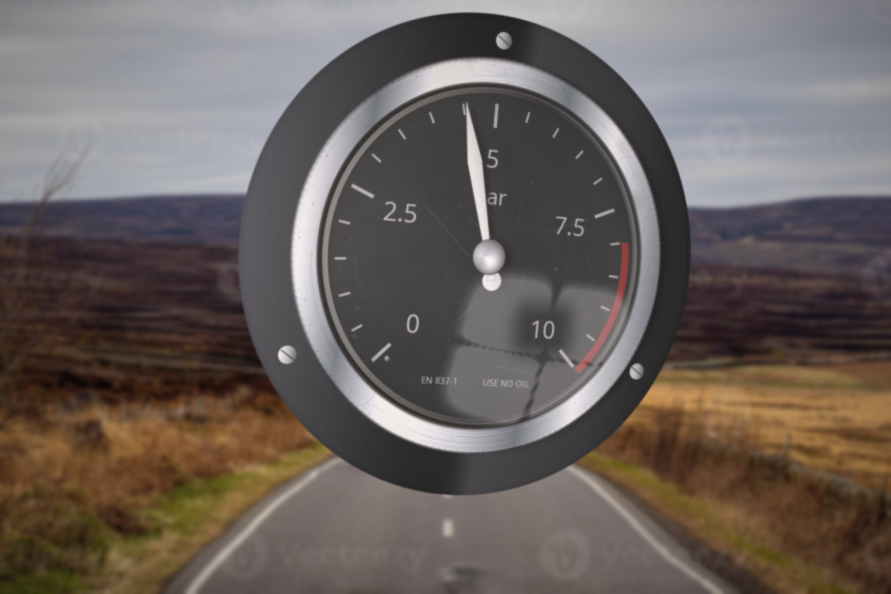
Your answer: 4.5,bar
